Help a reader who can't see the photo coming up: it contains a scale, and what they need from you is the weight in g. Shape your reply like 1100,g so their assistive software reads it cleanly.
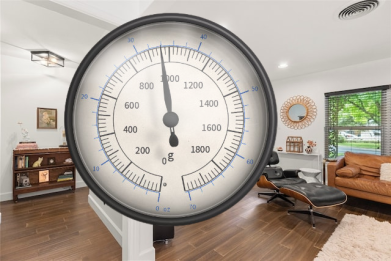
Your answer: 960,g
